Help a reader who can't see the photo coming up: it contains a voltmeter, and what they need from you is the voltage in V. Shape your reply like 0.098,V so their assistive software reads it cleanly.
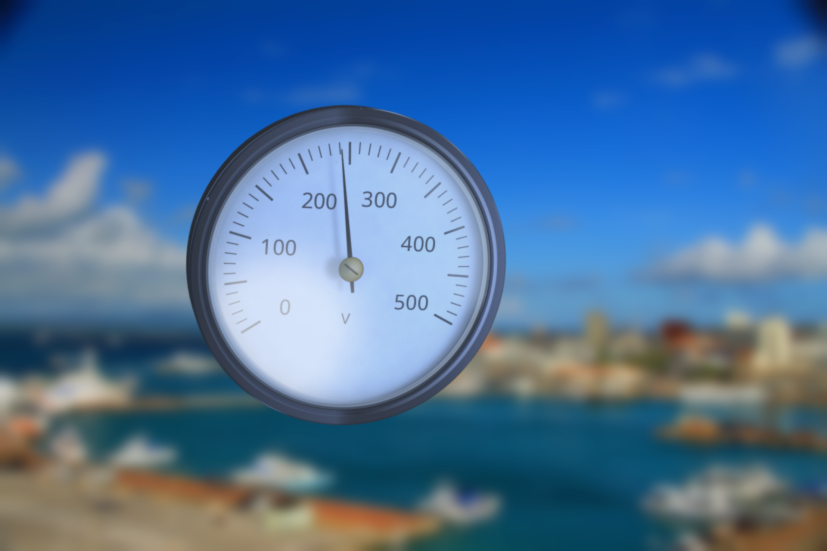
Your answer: 240,V
